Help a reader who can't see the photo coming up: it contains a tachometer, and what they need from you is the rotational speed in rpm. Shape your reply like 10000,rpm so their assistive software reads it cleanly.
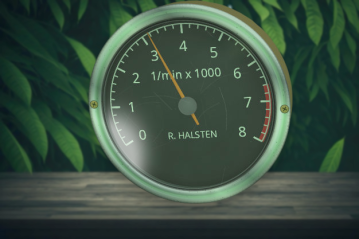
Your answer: 3200,rpm
